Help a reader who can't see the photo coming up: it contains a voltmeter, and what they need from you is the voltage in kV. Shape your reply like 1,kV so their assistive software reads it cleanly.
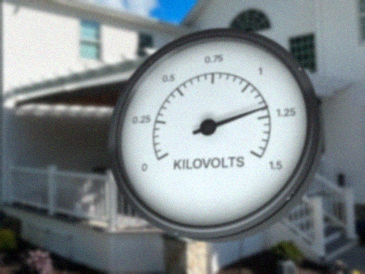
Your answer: 1.2,kV
